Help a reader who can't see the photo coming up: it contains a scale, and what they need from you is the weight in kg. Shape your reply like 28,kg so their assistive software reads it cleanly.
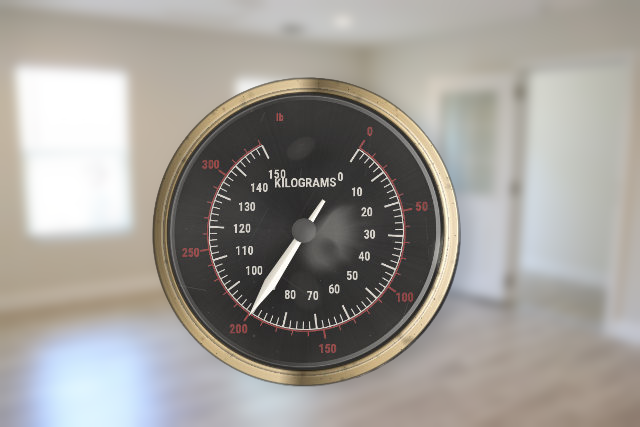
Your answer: 90,kg
